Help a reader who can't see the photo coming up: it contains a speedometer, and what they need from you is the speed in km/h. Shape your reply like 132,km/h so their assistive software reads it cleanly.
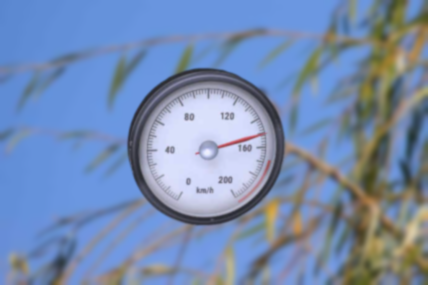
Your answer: 150,km/h
